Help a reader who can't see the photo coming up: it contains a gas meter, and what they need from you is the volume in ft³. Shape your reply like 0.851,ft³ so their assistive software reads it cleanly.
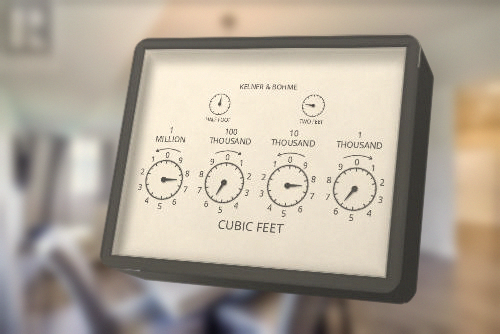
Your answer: 757600,ft³
